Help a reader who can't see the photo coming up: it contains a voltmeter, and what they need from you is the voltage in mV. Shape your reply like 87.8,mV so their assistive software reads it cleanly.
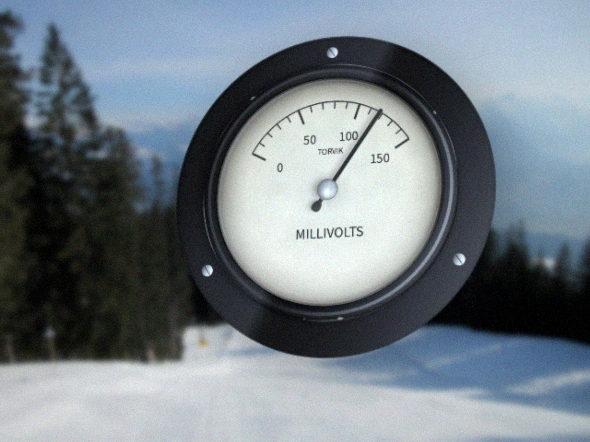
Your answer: 120,mV
